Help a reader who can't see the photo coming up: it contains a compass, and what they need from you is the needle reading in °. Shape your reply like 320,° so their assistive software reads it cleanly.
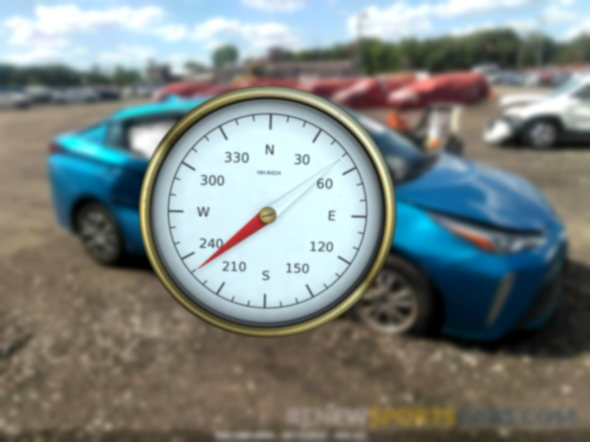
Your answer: 230,°
